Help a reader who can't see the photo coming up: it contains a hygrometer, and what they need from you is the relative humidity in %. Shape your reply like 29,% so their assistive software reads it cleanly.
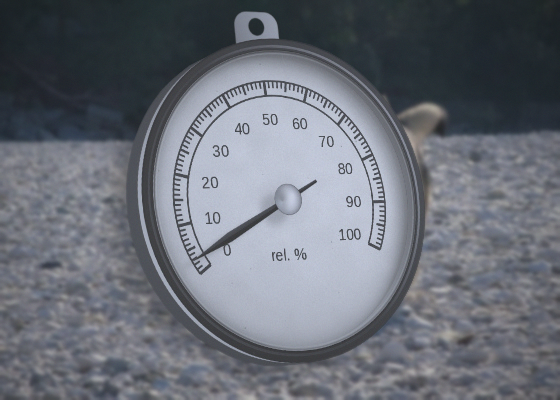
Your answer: 3,%
